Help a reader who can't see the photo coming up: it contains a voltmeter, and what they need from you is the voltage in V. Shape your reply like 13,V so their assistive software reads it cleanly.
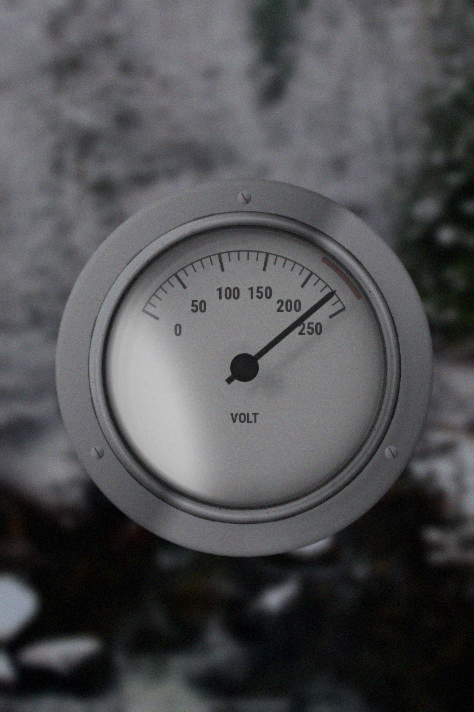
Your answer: 230,V
